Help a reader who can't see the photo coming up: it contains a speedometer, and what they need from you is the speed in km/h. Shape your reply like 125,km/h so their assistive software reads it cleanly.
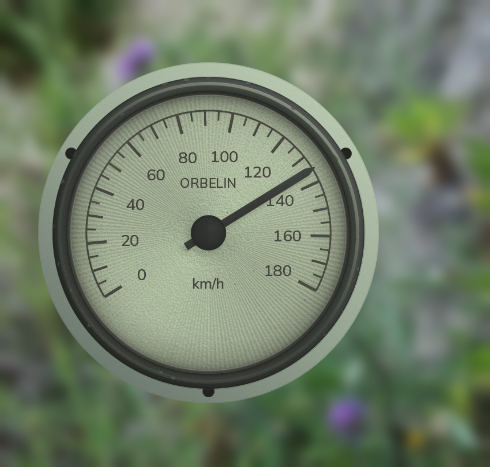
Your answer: 135,km/h
